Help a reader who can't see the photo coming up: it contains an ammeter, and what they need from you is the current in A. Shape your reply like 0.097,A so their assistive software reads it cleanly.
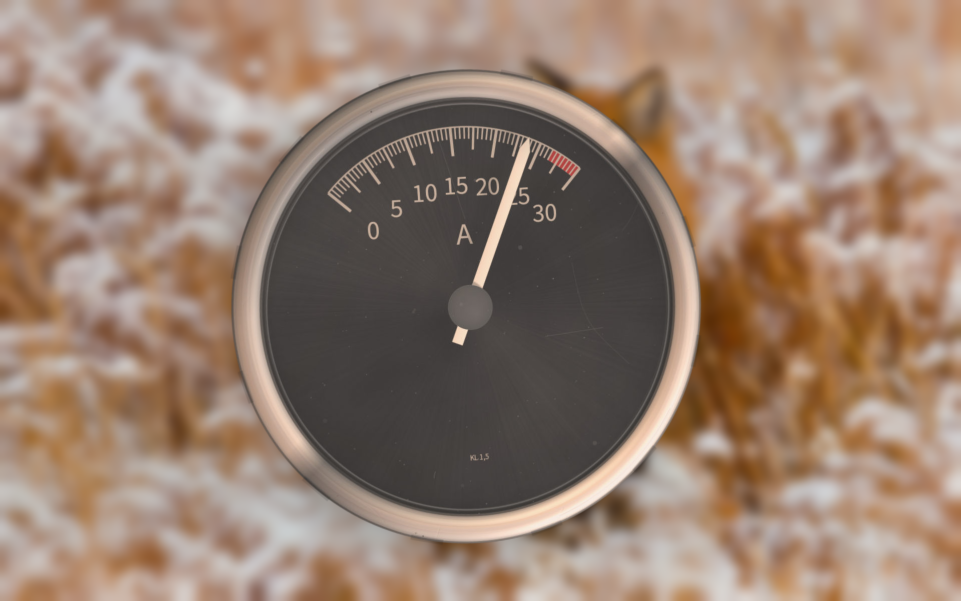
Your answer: 23.5,A
